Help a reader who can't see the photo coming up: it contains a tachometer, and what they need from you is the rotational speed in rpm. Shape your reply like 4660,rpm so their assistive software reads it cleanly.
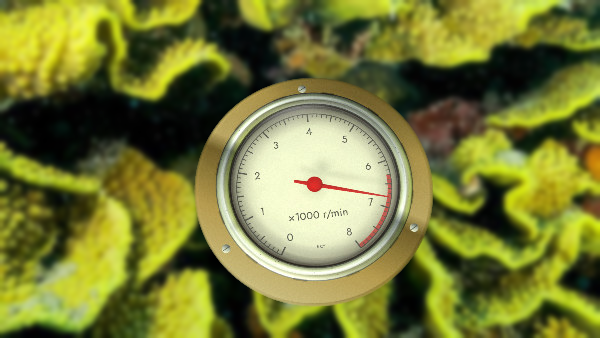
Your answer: 6800,rpm
